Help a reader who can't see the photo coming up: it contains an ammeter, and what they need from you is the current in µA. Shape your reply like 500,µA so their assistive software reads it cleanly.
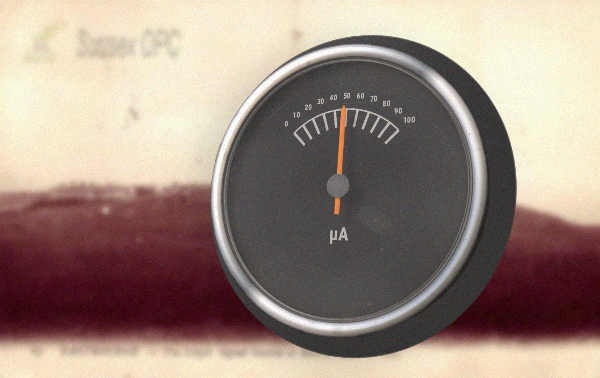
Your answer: 50,µA
